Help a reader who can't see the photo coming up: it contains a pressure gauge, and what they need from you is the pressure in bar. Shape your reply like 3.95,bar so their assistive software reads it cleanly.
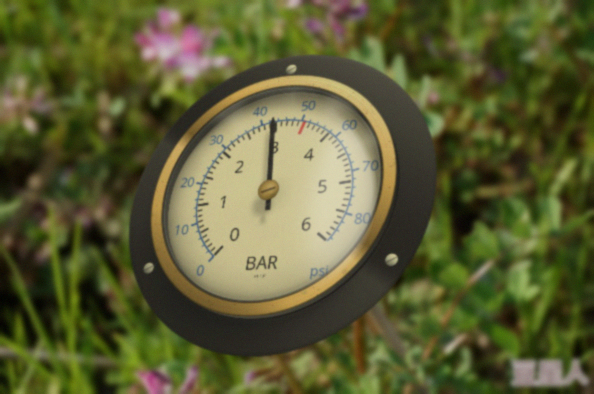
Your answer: 3,bar
